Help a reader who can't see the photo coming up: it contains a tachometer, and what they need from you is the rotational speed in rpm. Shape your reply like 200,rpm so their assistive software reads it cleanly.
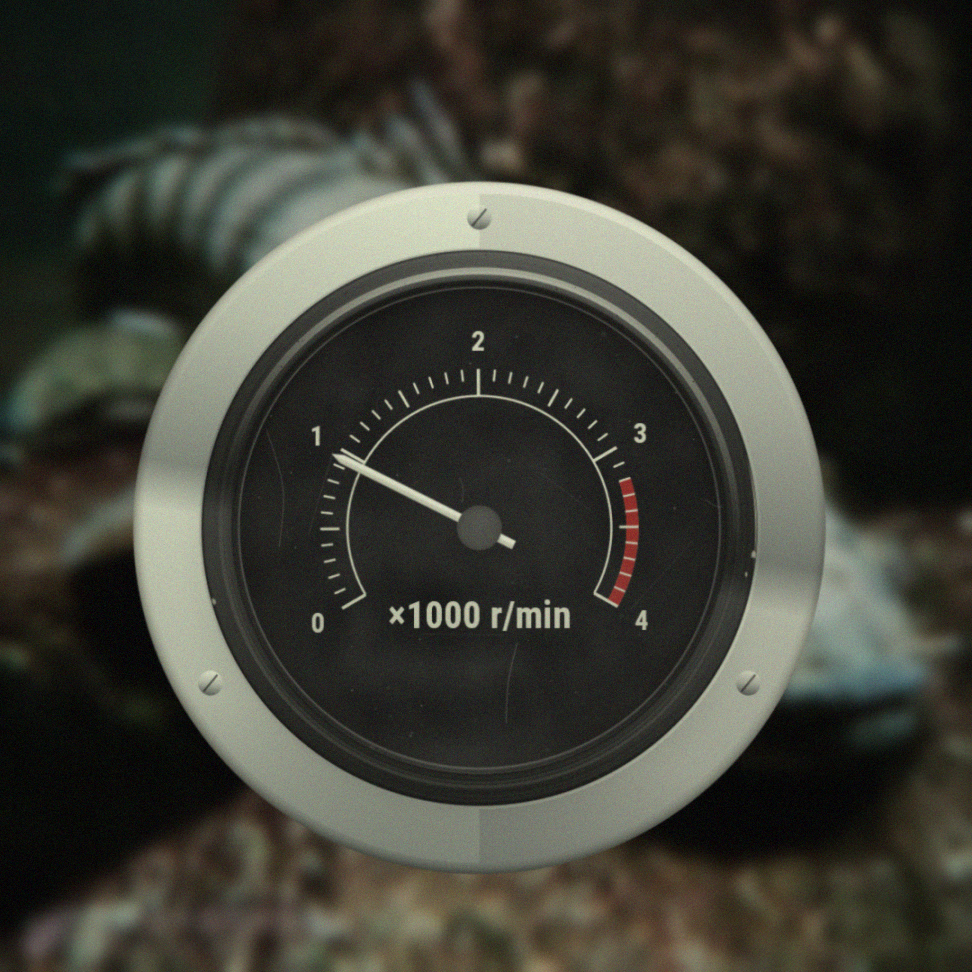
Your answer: 950,rpm
